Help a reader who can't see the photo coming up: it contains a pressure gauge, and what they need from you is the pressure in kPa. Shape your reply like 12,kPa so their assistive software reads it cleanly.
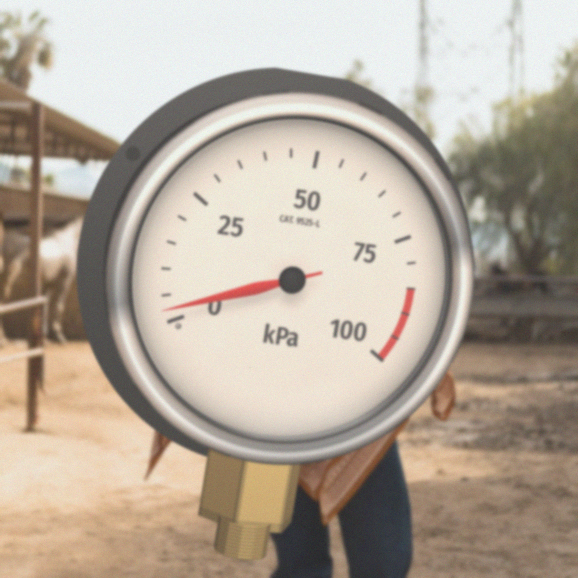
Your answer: 2.5,kPa
